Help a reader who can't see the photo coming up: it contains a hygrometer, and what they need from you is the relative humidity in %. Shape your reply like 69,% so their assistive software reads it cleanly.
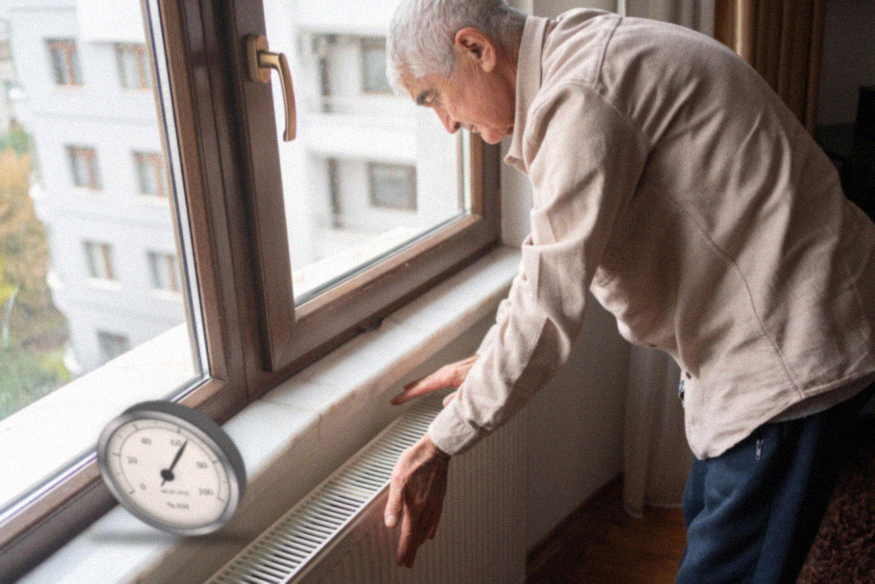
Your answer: 65,%
